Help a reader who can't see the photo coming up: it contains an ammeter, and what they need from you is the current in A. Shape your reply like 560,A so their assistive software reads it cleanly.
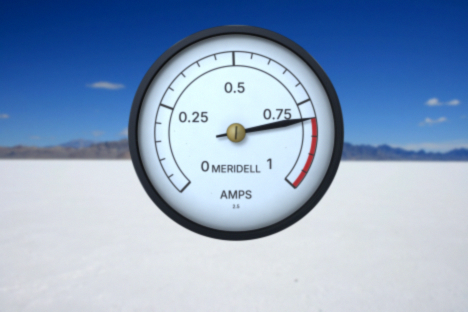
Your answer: 0.8,A
